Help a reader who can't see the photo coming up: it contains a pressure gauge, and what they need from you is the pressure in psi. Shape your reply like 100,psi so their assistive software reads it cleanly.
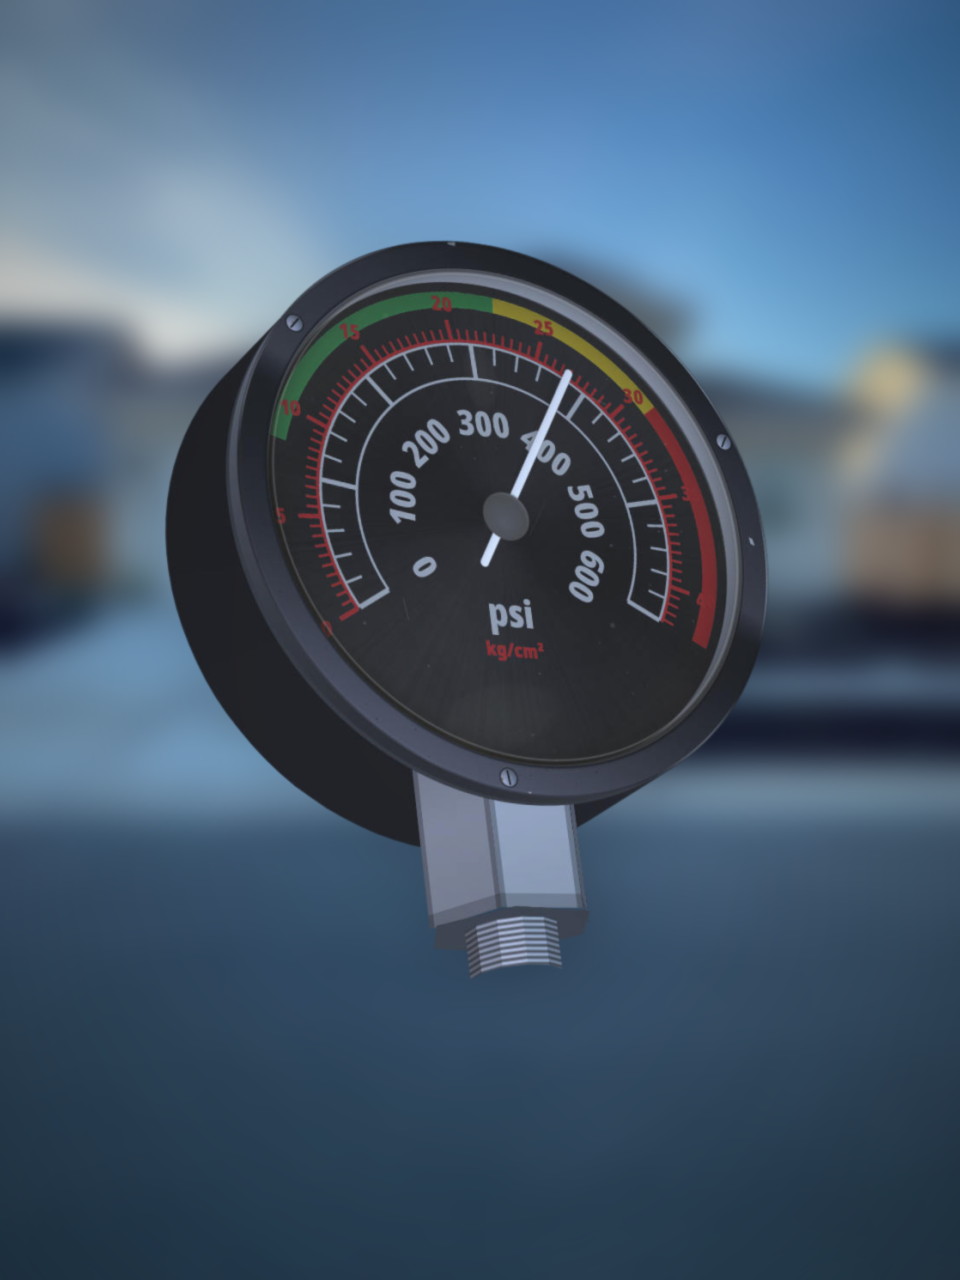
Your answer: 380,psi
